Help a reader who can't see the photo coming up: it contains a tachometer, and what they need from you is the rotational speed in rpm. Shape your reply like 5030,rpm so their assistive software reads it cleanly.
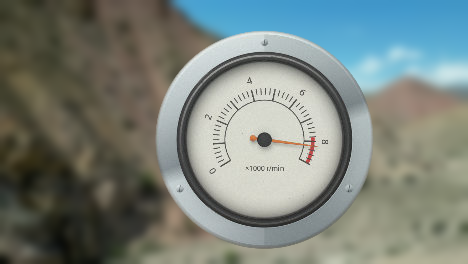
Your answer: 8200,rpm
